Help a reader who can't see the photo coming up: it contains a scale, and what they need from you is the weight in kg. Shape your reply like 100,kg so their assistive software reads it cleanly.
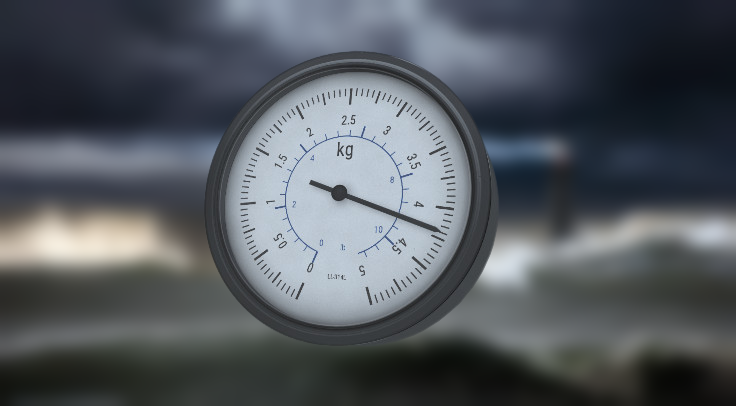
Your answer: 4.2,kg
